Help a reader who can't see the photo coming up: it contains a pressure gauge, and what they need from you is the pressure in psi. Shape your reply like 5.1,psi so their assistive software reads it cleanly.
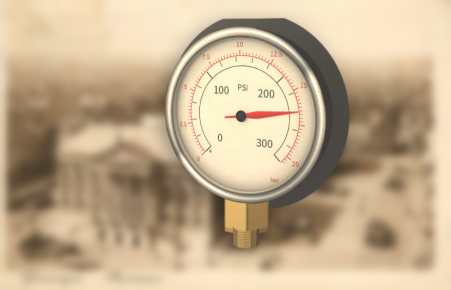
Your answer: 240,psi
